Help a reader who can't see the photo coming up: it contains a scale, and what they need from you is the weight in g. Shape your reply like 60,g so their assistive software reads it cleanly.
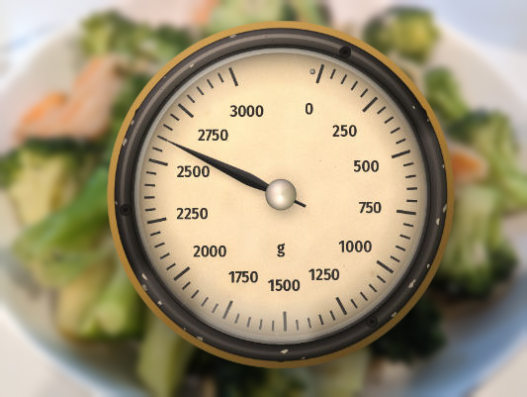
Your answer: 2600,g
